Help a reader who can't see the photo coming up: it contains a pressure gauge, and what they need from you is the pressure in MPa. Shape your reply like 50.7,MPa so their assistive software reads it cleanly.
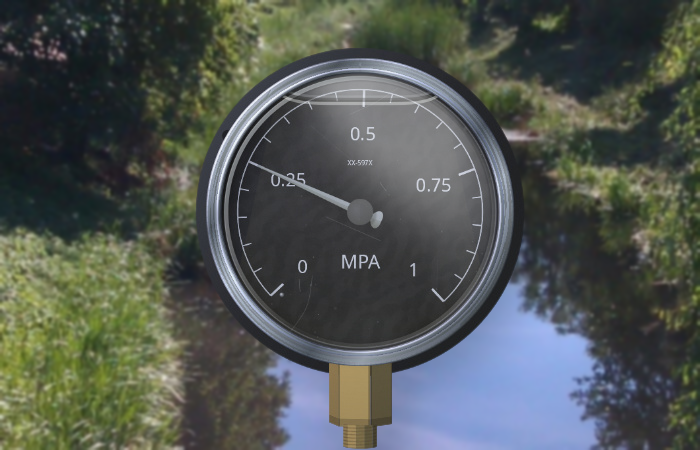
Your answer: 0.25,MPa
